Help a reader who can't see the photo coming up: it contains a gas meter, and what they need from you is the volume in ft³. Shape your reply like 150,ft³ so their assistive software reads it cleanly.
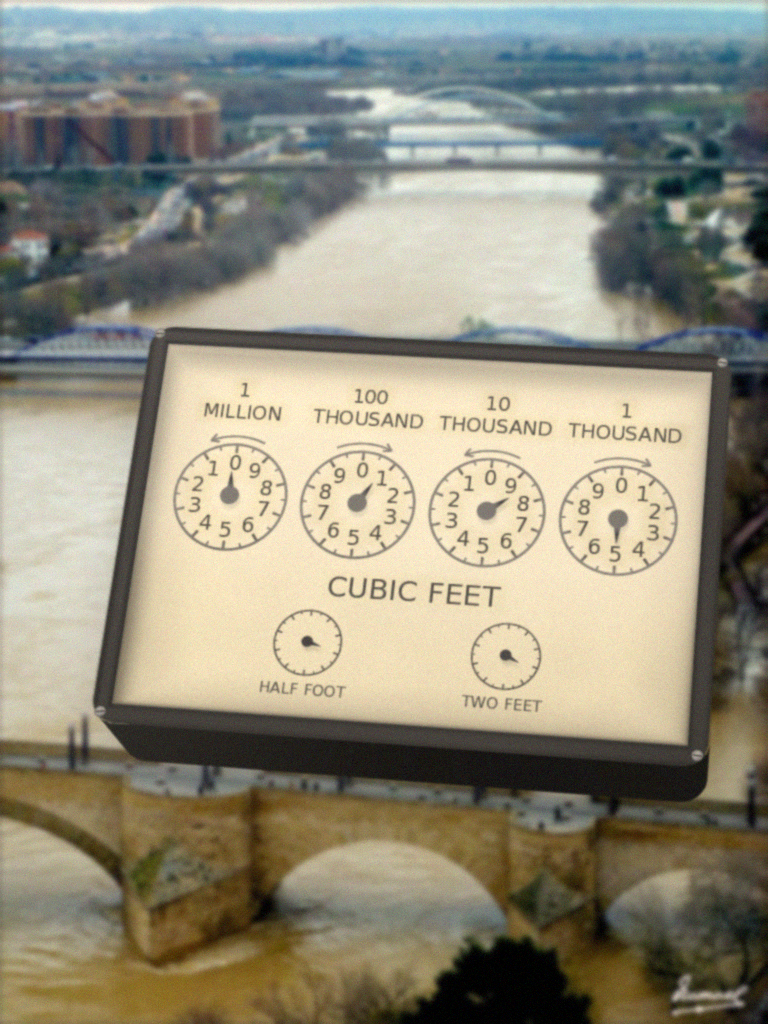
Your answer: 8500,ft³
